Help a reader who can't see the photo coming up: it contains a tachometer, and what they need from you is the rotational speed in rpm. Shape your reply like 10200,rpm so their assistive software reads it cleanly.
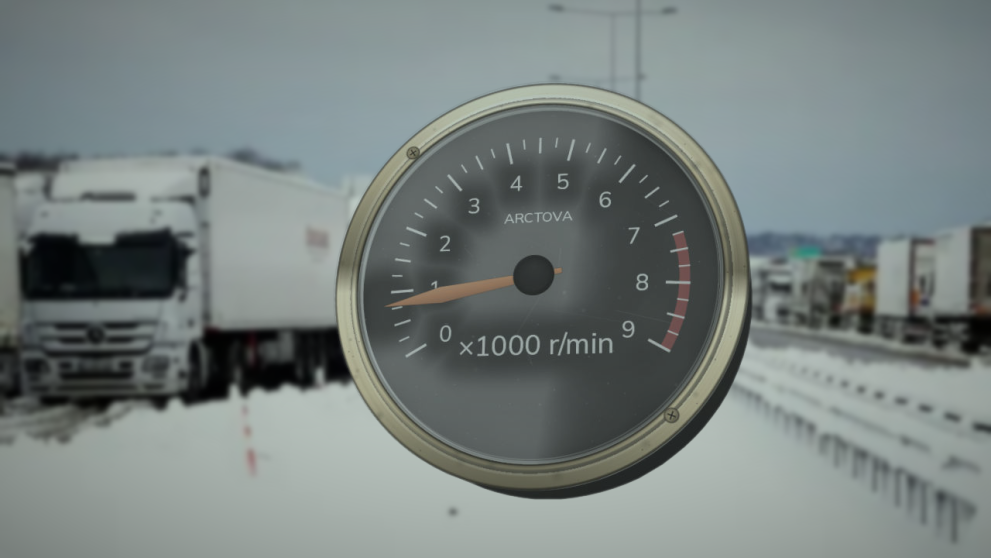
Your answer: 750,rpm
